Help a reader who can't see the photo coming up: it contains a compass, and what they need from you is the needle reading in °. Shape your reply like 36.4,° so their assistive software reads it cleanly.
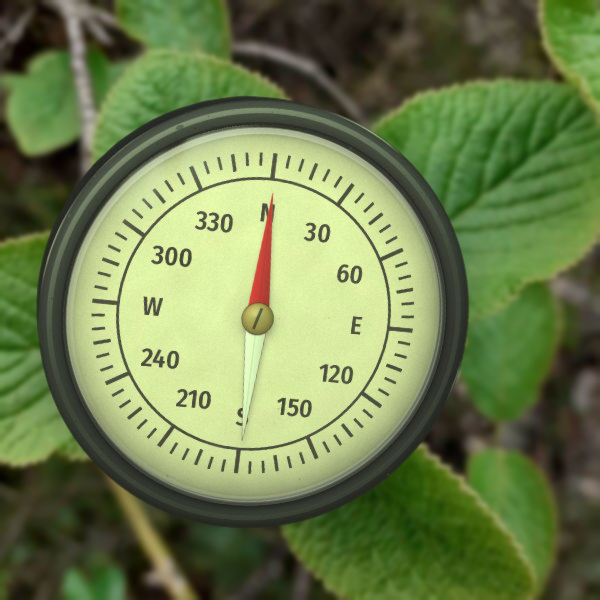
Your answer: 0,°
